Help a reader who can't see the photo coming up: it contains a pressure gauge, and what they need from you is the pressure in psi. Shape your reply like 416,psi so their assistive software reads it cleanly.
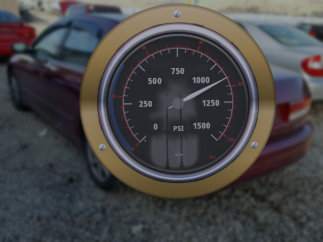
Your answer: 1100,psi
